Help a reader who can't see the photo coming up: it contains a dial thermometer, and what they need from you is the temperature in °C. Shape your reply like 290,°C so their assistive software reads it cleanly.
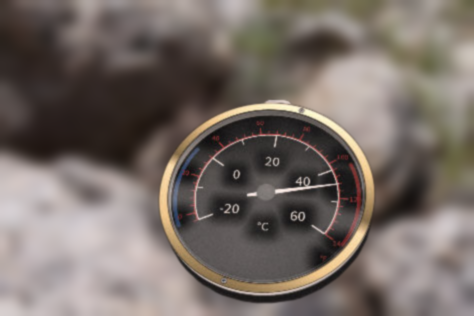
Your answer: 45,°C
